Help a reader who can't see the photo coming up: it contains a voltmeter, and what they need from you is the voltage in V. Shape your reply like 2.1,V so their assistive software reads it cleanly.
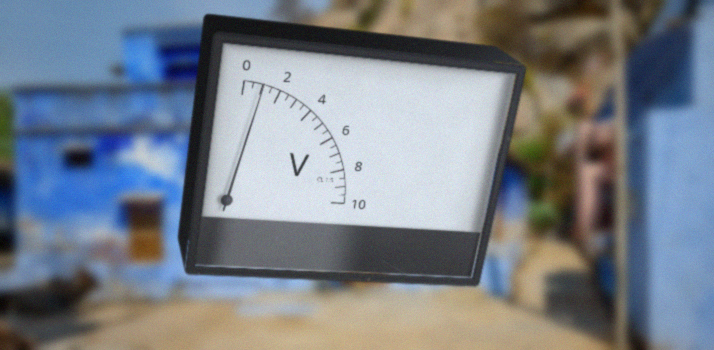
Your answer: 1,V
